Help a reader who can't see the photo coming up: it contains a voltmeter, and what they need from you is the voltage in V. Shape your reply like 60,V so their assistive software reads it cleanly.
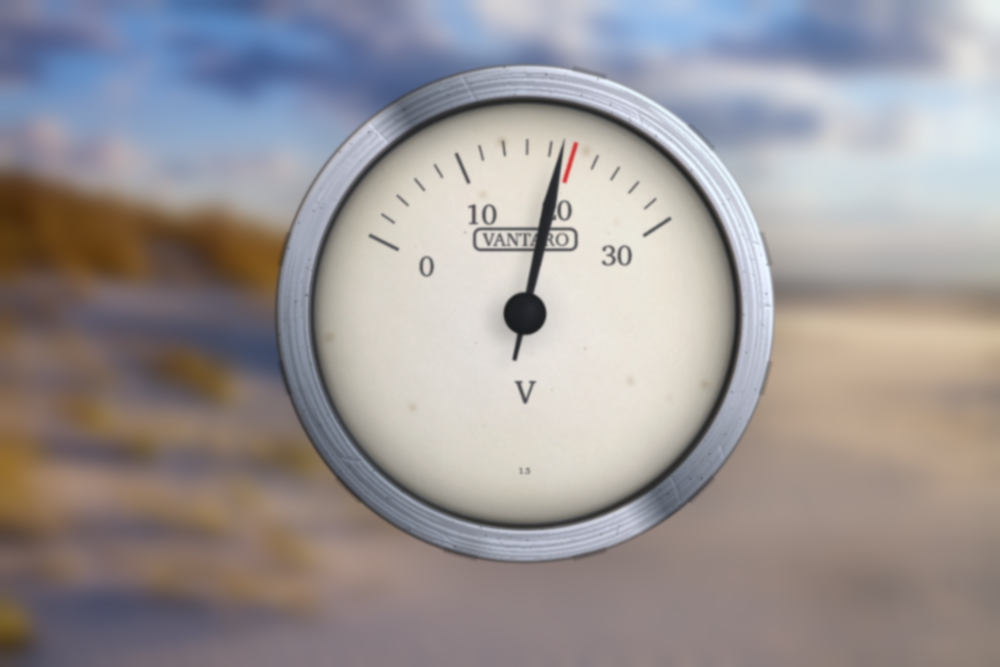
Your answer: 19,V
